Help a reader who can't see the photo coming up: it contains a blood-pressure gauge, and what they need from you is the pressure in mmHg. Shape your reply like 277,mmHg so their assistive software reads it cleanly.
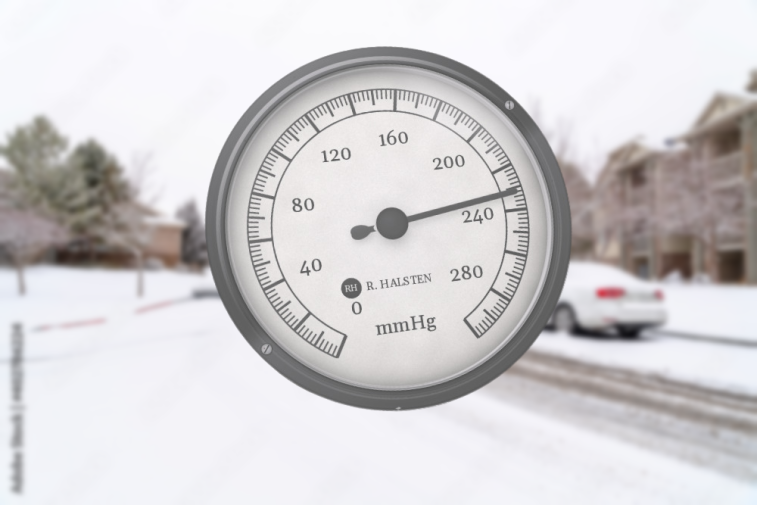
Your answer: 232,mmHg
